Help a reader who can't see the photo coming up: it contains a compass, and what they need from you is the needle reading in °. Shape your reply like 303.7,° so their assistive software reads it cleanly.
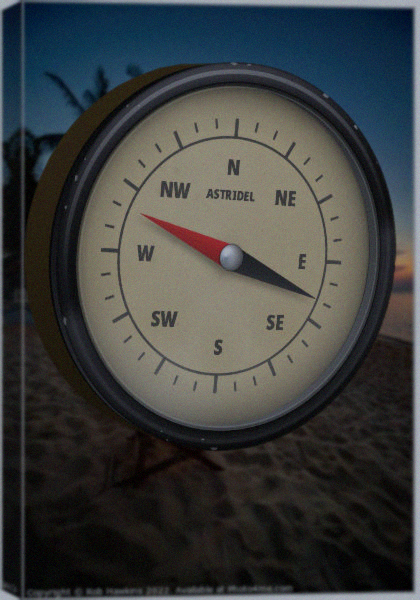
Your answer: 290,°
